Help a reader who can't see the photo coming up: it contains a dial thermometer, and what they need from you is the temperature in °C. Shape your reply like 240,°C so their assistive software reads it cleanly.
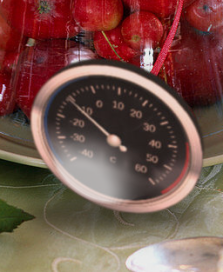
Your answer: -10,°C
